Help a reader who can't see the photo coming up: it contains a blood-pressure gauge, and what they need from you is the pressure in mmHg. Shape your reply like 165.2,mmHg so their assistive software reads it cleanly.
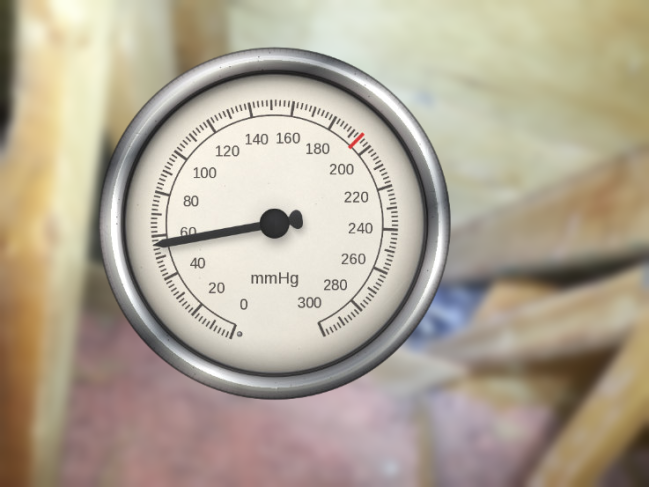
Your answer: 56,mmHg
